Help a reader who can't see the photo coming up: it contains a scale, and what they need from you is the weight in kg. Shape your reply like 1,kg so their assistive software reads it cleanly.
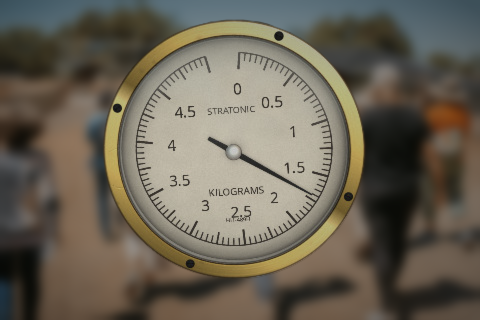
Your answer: 1.7,kg
